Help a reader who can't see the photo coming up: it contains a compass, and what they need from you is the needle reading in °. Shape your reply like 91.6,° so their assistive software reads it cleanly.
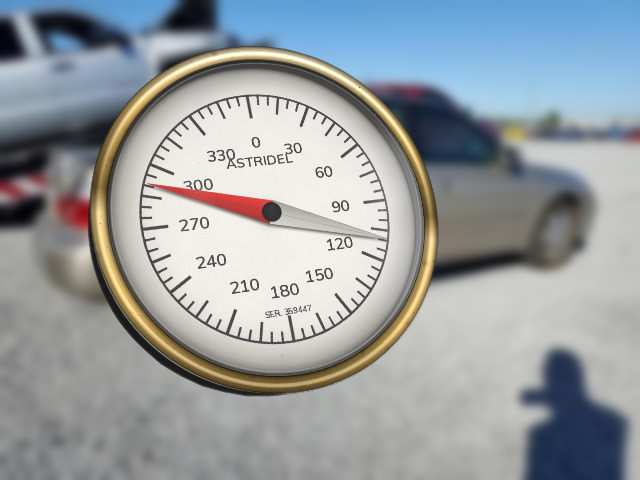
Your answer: 290,°
